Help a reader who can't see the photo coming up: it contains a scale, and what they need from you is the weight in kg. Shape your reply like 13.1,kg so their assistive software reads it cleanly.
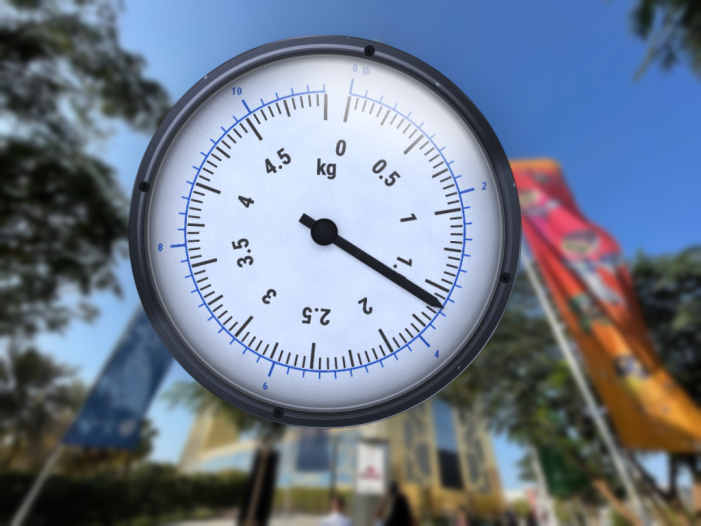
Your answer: 1.6,kg
